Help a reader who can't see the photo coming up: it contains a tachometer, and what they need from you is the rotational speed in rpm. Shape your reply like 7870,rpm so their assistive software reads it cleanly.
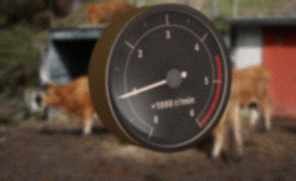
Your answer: 1000,rpm
